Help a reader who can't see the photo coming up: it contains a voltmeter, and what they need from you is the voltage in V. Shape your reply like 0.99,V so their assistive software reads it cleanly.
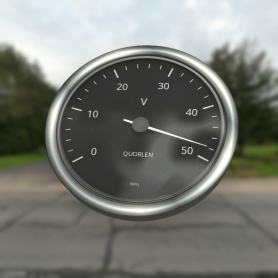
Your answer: 48,V
